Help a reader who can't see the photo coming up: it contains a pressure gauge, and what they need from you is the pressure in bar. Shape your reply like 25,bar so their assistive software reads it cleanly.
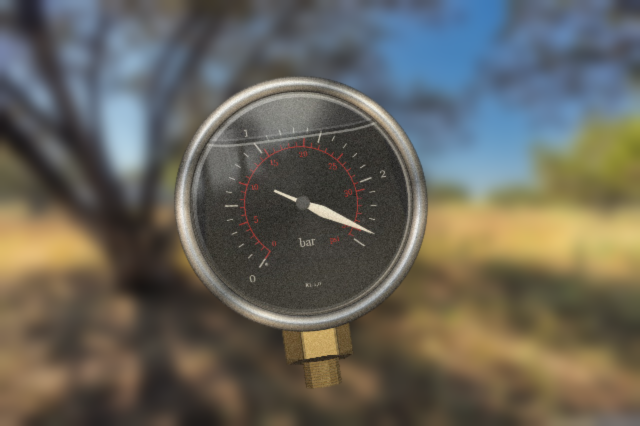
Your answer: 2.4,bar
